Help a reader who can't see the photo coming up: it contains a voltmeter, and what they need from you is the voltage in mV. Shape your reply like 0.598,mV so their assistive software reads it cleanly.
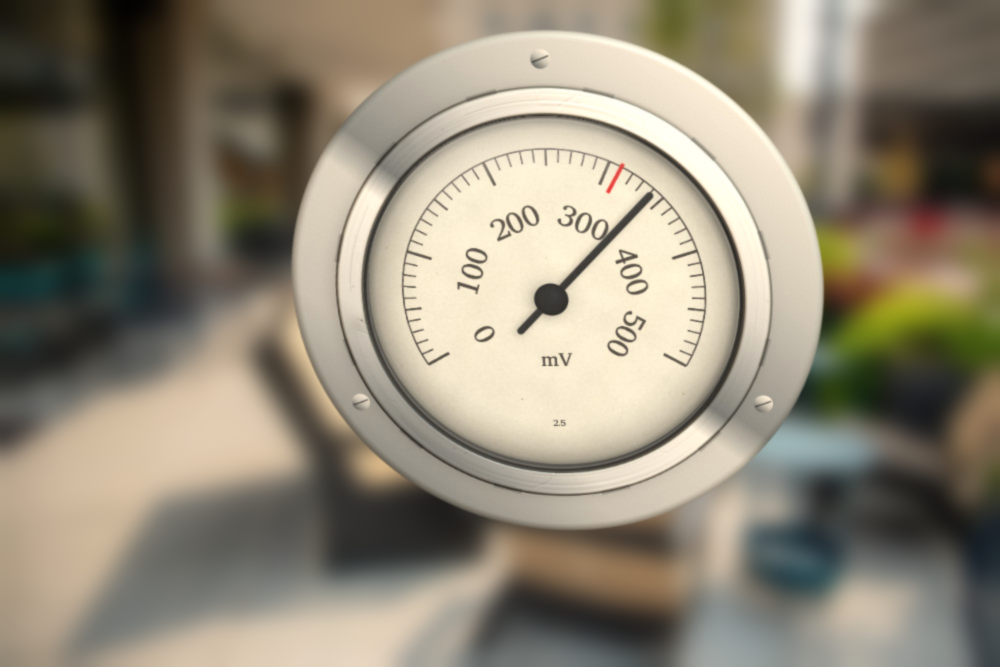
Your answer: 340,mV
